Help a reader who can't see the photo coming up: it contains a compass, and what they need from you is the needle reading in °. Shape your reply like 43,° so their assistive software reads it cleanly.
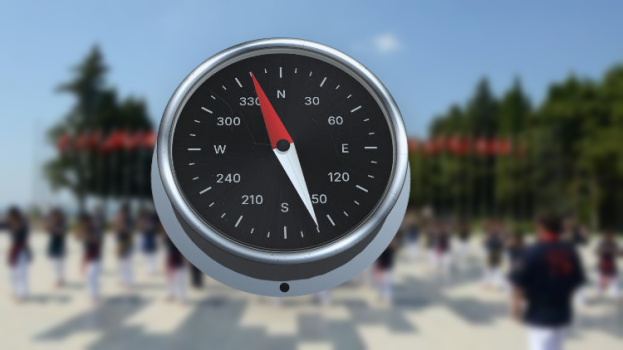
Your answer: 340,°
